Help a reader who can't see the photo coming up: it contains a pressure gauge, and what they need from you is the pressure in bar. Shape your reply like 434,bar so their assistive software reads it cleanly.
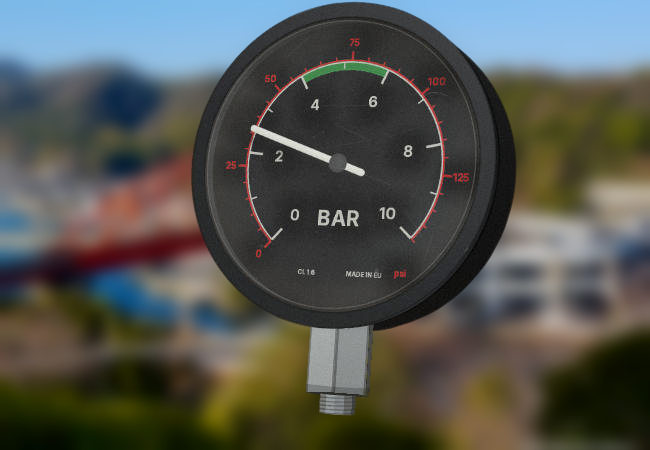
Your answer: 2.5,bar
